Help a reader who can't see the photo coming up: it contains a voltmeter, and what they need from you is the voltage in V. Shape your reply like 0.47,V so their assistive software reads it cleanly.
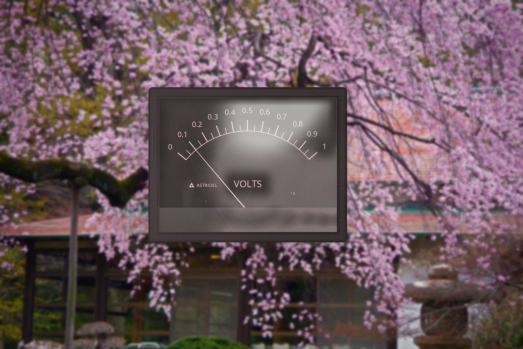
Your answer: 0.1,V
